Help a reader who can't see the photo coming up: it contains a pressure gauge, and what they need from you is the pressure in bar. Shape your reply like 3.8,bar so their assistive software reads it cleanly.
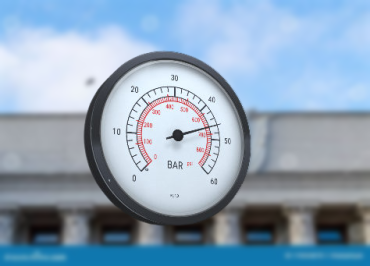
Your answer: 46,bar
